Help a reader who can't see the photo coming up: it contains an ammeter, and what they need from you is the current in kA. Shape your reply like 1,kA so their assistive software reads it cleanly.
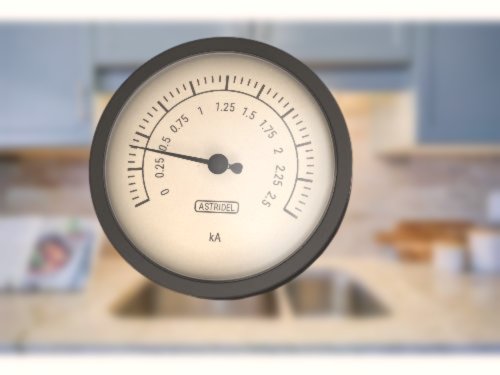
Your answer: 0.4,kA
